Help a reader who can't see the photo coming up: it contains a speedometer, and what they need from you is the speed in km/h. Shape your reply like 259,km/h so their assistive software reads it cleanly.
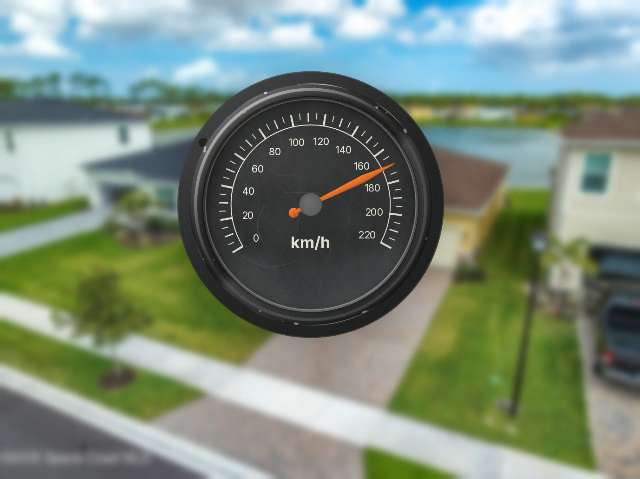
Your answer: 170,km/h
